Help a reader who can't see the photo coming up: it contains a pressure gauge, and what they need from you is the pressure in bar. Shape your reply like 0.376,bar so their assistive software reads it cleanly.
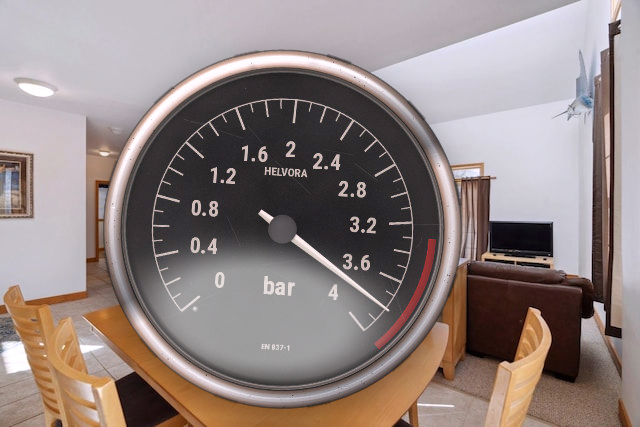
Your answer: 3.8,bar
